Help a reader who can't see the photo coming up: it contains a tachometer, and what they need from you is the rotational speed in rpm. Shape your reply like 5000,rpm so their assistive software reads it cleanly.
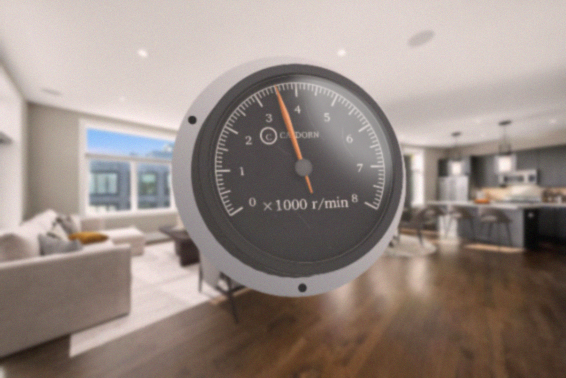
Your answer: 3500,rpm
